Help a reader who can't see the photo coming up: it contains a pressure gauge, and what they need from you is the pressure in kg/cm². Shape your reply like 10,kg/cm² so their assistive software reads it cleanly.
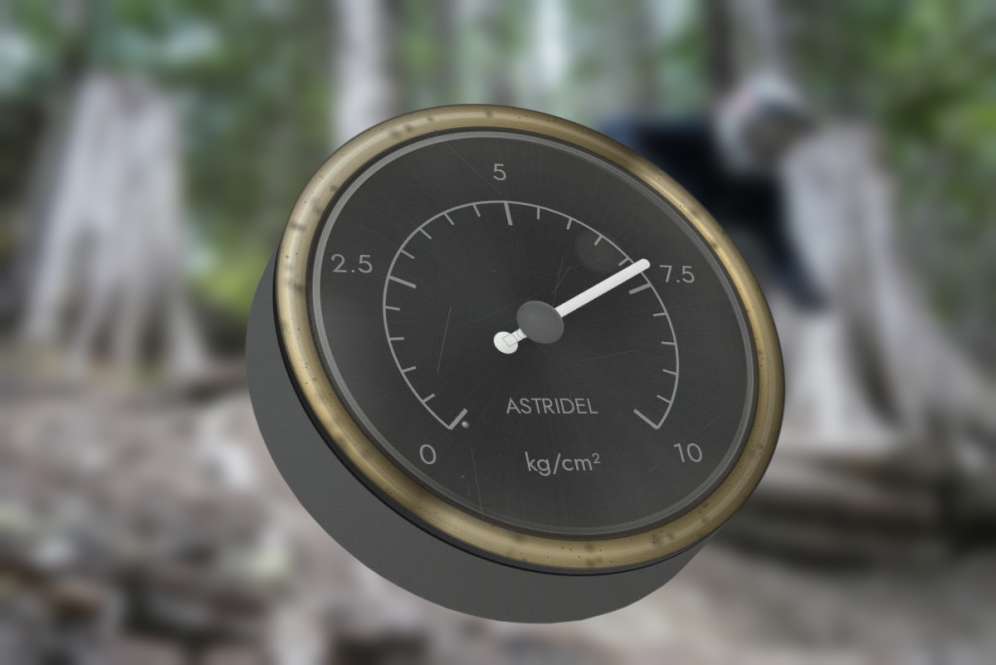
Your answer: 7.25,kg/cm²
